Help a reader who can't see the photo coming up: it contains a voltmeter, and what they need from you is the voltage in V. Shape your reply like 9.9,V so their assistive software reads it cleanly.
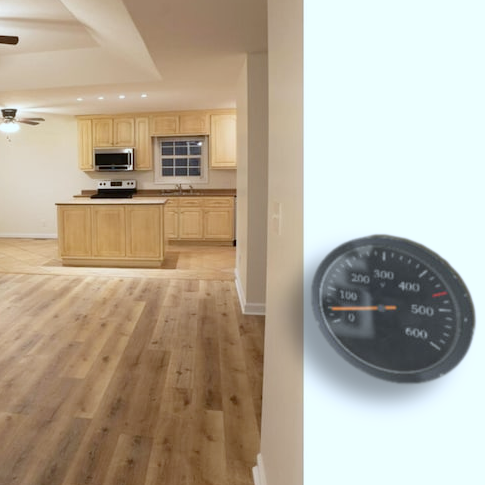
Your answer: 40,V
